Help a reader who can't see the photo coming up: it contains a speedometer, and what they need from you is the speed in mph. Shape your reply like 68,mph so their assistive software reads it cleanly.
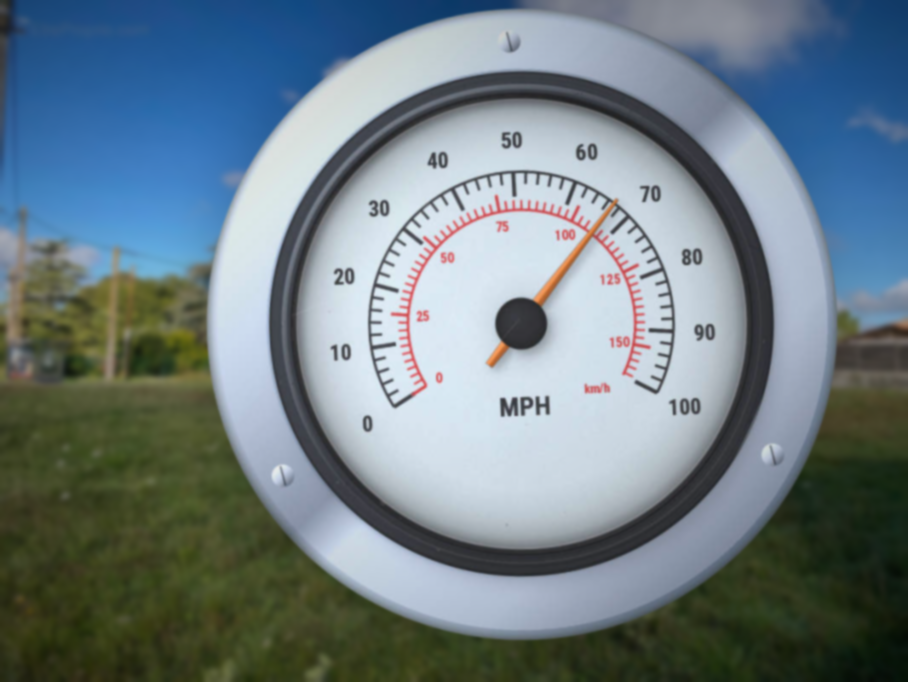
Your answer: 67,mph
